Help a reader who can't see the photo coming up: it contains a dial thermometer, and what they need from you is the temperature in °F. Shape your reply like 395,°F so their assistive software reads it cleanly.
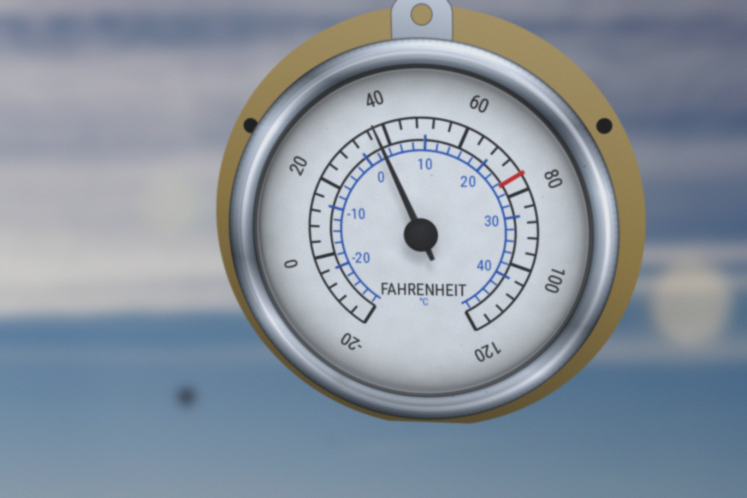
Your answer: 38,°F
